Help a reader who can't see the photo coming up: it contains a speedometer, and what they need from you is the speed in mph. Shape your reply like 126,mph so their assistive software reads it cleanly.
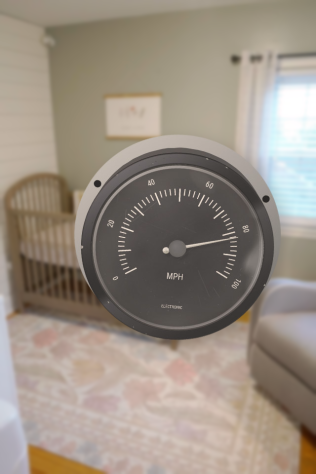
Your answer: 82,mph
